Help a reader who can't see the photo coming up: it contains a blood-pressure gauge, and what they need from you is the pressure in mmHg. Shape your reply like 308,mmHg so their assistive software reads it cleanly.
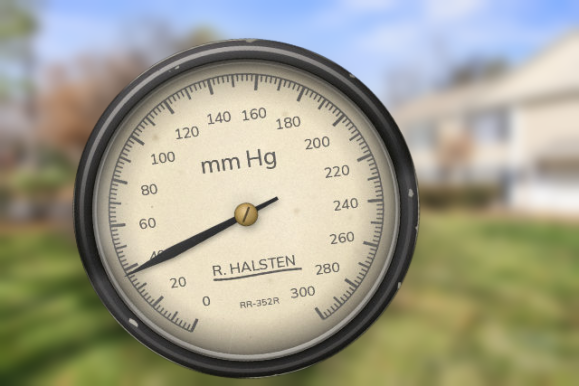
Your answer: 38,mmHg
